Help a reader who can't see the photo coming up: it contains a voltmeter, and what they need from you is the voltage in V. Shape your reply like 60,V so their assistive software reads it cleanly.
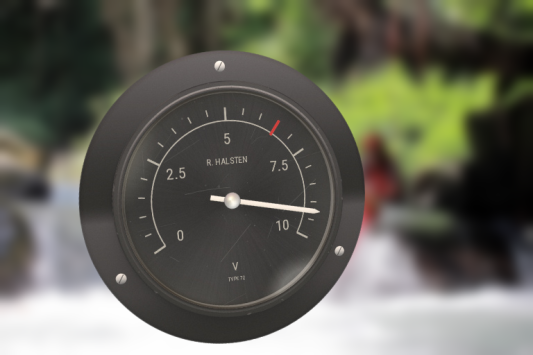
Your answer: 9.25,V
